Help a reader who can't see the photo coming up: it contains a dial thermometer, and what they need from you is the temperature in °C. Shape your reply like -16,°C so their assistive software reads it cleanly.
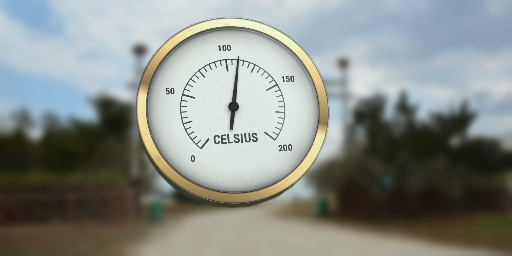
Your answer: 110,°C
